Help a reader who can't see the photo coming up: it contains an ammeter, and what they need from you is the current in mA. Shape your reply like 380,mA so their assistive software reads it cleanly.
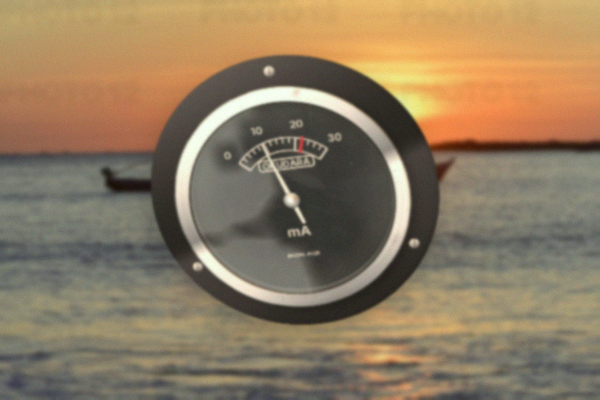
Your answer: 10,mA
